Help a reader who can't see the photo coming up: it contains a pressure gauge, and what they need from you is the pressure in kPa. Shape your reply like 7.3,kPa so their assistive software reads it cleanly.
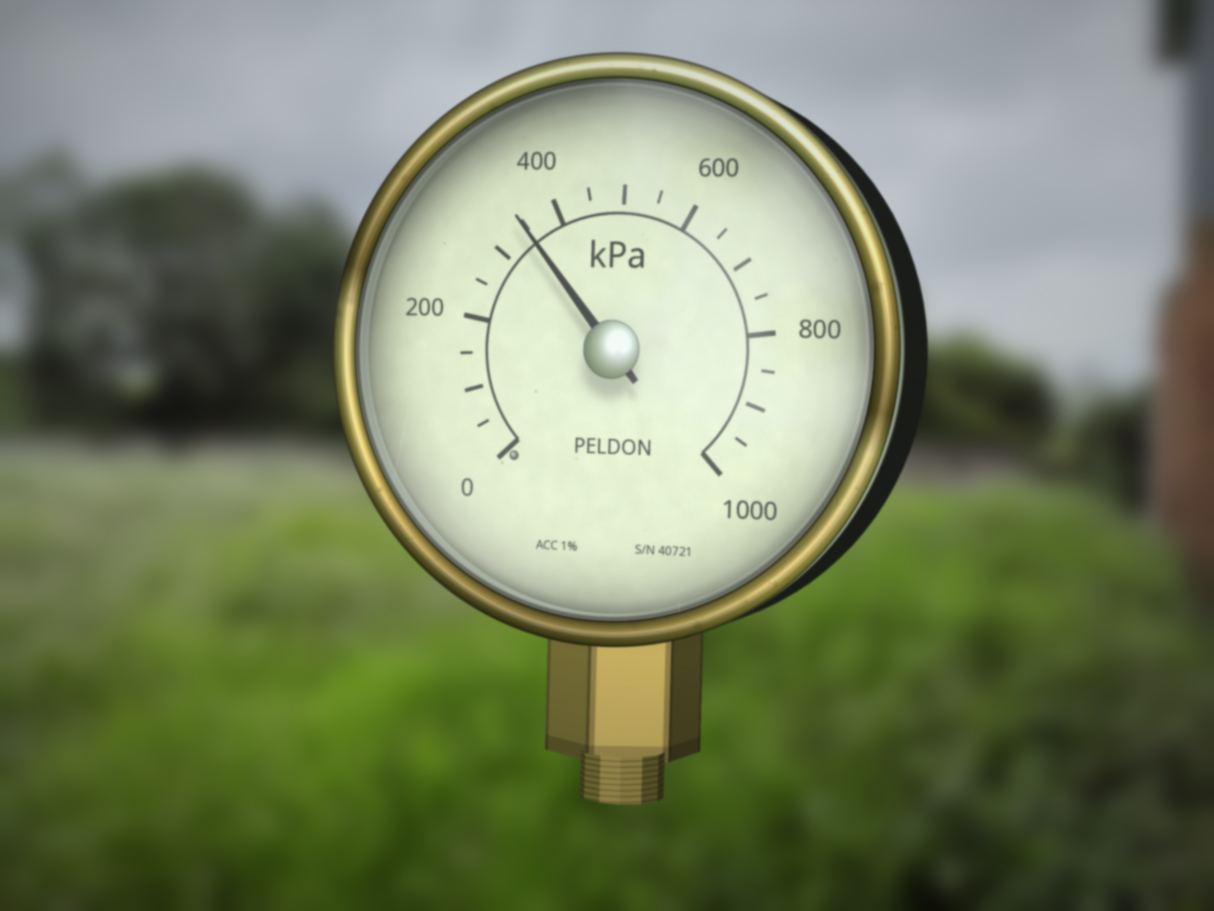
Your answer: 350,kPa
